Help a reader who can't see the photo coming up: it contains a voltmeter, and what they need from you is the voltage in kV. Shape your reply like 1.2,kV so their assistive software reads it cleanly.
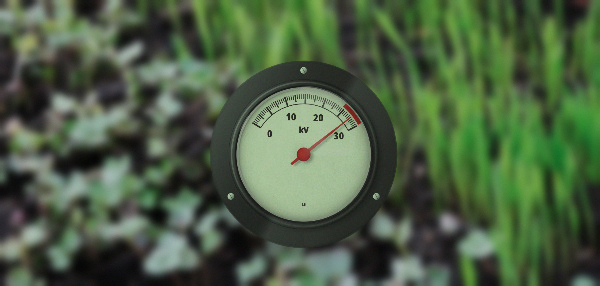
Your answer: 27.5,kV
